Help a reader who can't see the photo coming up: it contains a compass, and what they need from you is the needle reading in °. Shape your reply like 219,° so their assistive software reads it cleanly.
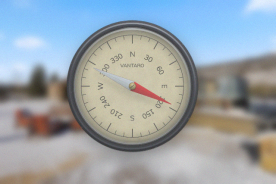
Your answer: 115,°
